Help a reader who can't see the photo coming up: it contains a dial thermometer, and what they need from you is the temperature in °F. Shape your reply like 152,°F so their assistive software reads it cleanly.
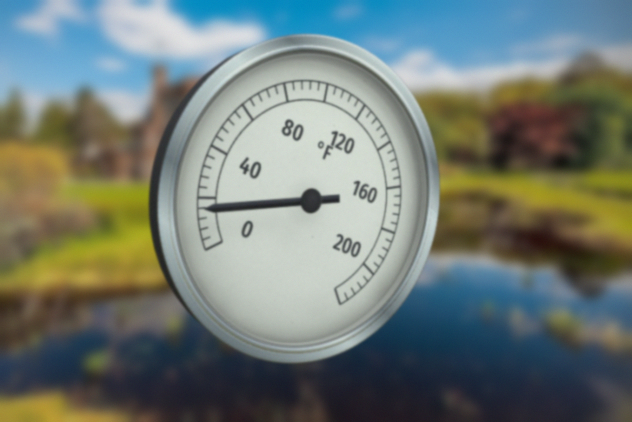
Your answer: 16,°F
